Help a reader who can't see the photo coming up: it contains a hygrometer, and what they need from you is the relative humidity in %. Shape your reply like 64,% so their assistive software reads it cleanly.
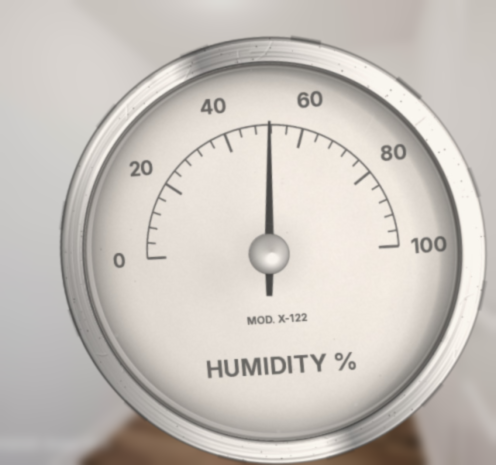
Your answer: 52,%
